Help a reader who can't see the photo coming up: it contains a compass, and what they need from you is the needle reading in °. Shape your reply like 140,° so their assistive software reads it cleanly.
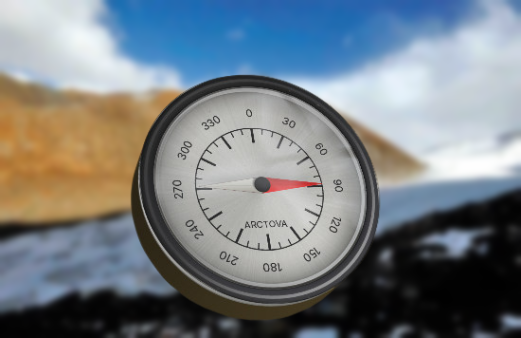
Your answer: 90,°
